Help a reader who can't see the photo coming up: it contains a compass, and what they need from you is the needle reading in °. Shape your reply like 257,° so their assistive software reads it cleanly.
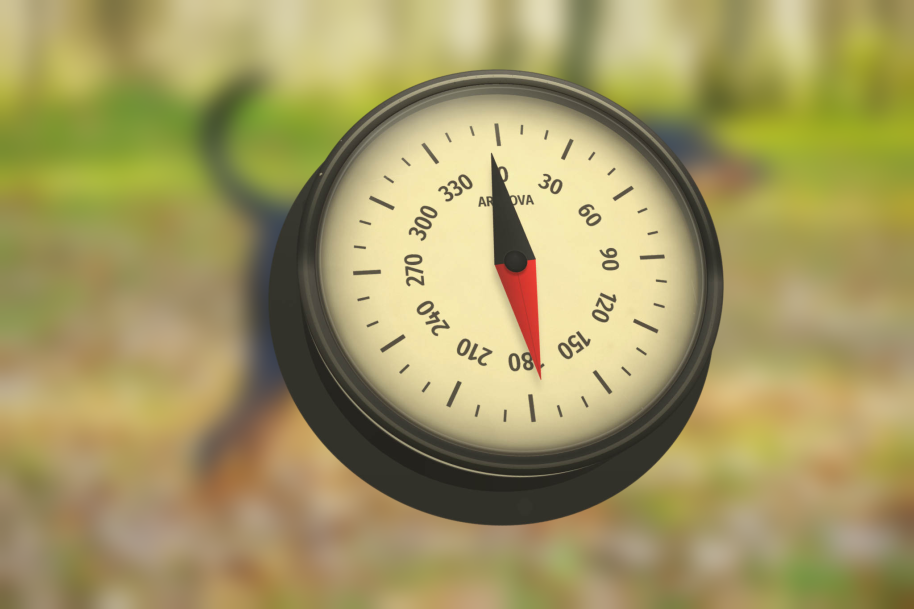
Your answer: 175,°
